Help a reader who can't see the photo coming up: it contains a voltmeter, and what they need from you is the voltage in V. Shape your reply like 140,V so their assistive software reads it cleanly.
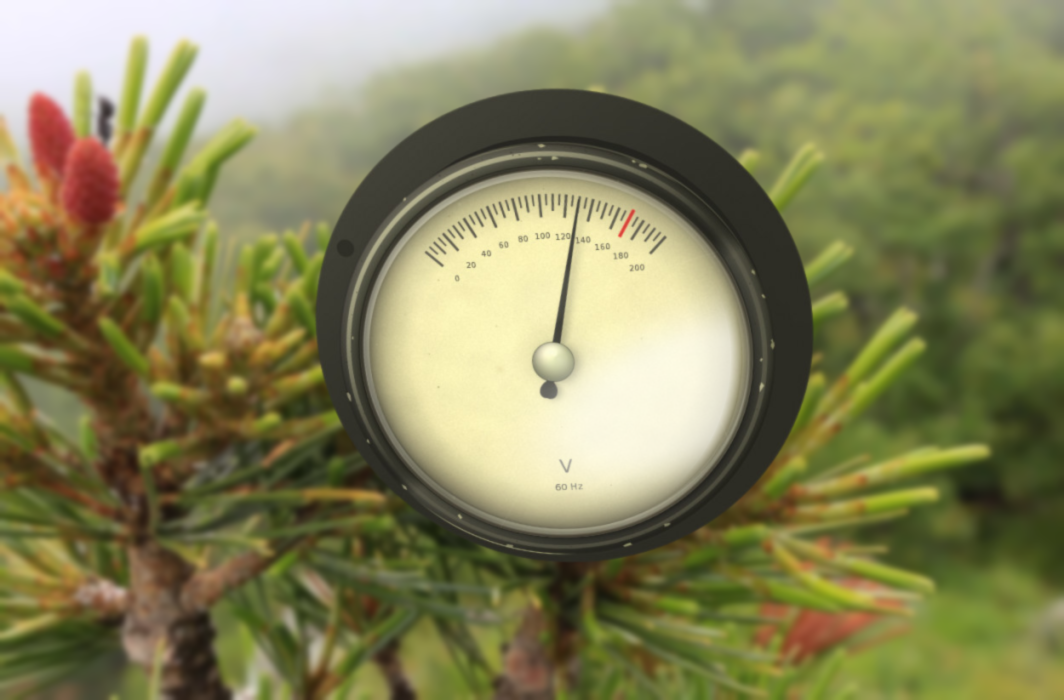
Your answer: 130,V
